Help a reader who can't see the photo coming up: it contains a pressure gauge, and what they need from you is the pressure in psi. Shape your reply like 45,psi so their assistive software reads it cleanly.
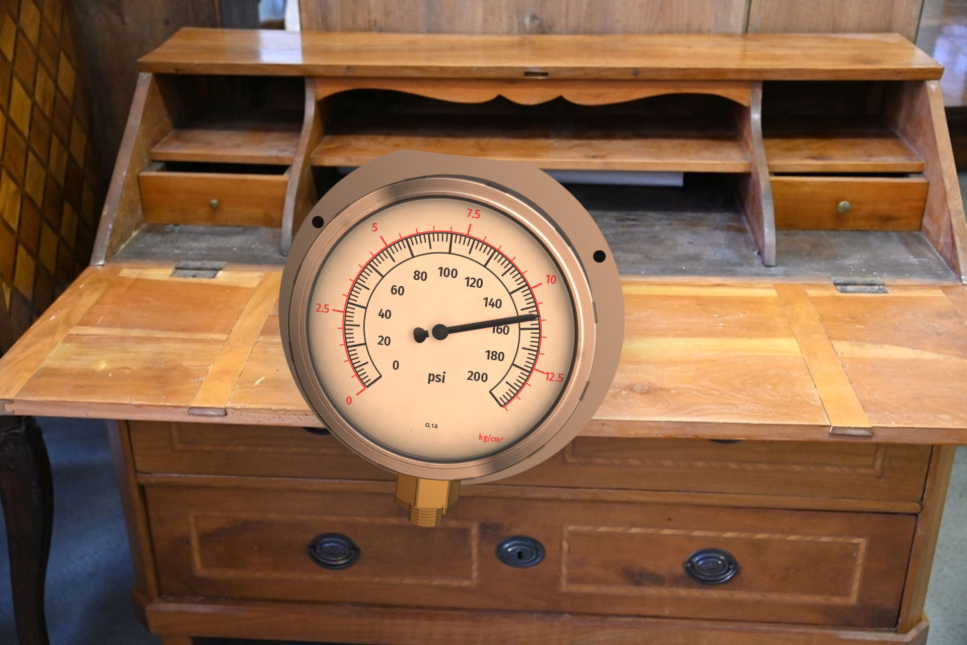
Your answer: 154,psi
